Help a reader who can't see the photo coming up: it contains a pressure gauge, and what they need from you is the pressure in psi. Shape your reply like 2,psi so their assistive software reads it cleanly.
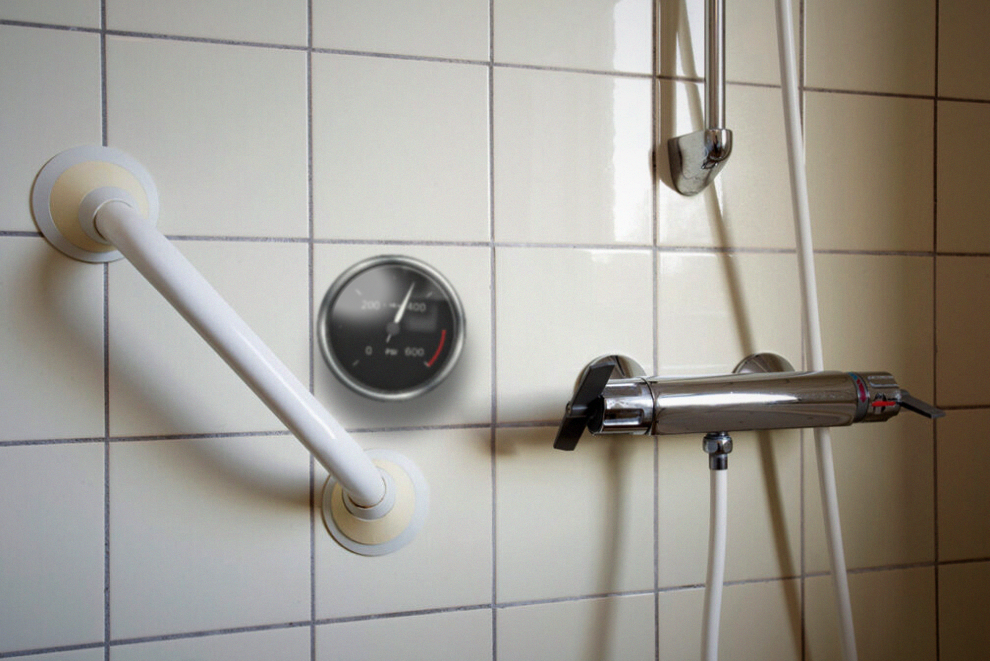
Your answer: 350,psi
